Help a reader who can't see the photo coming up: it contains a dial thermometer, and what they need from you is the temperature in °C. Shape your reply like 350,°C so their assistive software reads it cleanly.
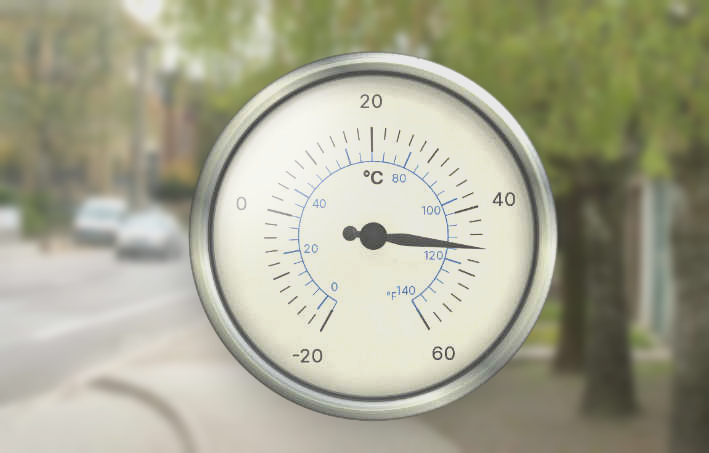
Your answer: 46,°C
